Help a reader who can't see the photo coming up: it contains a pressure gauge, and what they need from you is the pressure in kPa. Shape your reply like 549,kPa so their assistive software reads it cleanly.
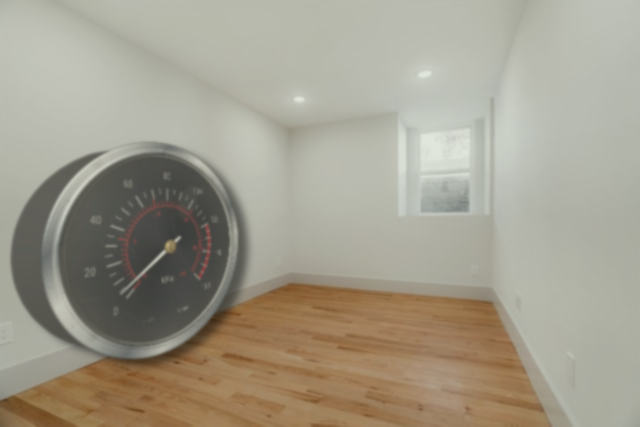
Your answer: 5,kPa
